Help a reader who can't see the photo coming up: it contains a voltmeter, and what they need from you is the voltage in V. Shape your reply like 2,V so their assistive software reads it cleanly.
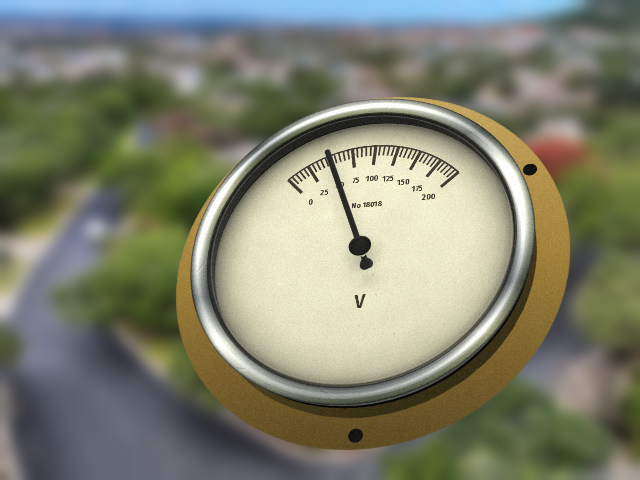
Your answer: 50,V
